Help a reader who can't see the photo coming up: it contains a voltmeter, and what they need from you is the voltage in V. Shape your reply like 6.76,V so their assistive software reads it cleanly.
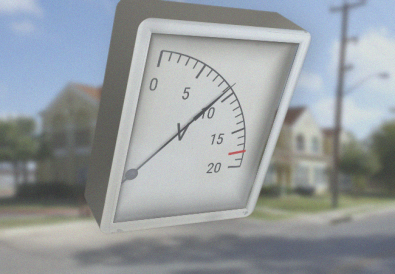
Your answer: 9,V
